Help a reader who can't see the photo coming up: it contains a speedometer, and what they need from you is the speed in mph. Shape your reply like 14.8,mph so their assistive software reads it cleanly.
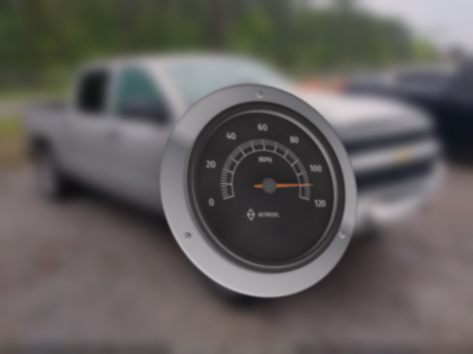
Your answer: 110,mph
